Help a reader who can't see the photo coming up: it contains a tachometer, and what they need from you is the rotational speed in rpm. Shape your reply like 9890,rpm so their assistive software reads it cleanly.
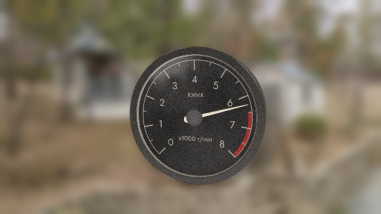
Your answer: 6250,rpm
